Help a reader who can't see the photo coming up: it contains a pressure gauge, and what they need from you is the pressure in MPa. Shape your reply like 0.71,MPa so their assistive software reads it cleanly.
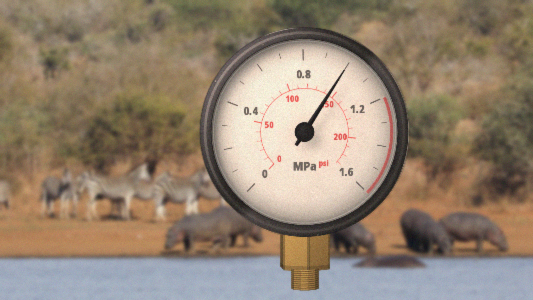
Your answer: 1,MPa
